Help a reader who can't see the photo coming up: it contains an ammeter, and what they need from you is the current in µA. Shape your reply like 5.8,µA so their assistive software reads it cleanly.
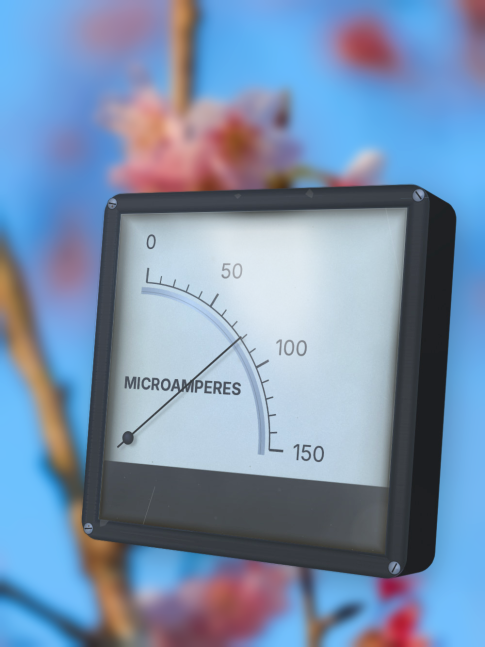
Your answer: 80,µA
